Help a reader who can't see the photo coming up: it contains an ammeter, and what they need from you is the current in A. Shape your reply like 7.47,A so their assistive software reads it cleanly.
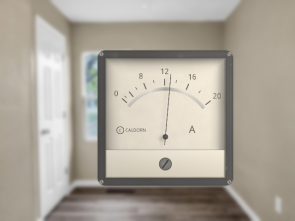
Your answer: 13,A
